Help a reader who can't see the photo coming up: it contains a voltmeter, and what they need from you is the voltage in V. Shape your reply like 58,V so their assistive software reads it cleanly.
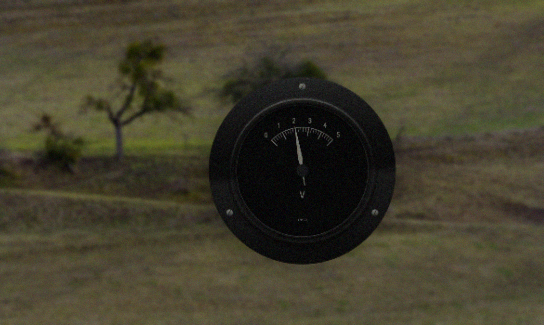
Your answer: 2,V
